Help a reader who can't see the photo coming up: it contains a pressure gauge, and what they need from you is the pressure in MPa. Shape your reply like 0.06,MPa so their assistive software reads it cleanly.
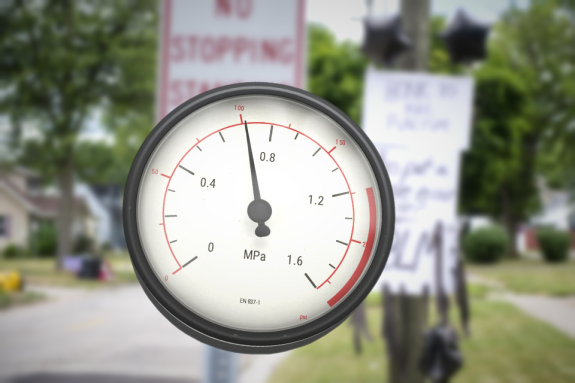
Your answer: 0.7,MPa
